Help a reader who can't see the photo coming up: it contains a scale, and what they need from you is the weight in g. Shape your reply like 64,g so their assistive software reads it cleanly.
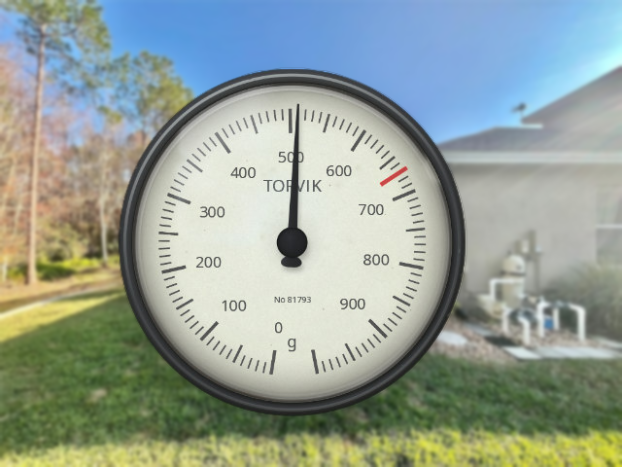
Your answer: 510,g
